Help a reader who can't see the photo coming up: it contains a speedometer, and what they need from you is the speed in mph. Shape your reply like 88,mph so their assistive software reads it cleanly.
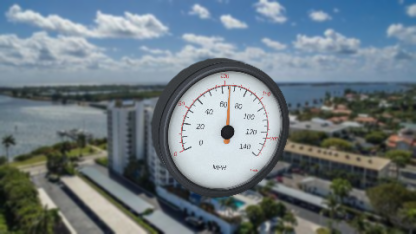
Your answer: 65,mph
